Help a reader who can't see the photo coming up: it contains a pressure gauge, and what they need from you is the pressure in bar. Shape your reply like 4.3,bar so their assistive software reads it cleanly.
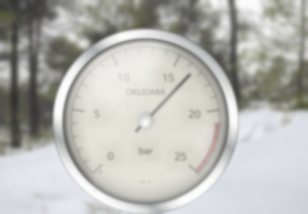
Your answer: 16.5,bar
